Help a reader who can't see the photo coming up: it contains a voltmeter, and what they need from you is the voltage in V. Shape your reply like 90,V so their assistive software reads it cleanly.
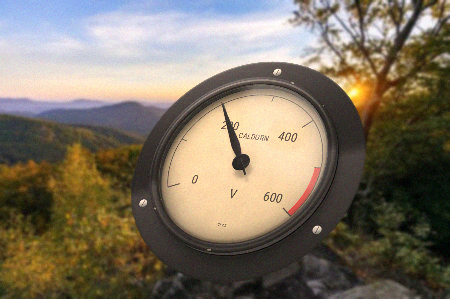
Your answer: 200,V
